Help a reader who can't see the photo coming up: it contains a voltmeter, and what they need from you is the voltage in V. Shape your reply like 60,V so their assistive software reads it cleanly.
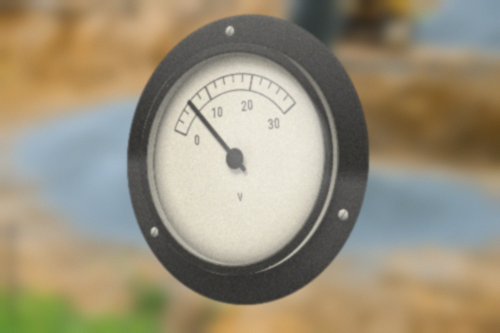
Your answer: 6,V
